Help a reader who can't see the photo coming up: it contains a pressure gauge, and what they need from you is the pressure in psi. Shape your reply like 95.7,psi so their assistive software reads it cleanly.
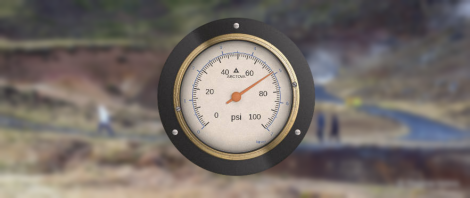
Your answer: 70,psi
